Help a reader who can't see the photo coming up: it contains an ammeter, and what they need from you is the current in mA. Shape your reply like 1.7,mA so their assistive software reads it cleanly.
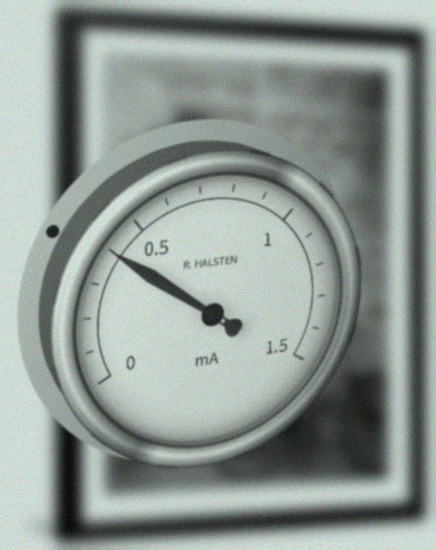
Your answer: 0.4,mA
